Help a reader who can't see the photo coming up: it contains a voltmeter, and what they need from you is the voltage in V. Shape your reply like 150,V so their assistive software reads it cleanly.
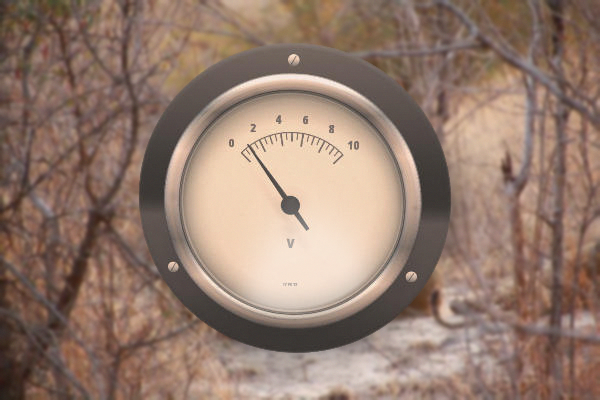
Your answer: 1,V
